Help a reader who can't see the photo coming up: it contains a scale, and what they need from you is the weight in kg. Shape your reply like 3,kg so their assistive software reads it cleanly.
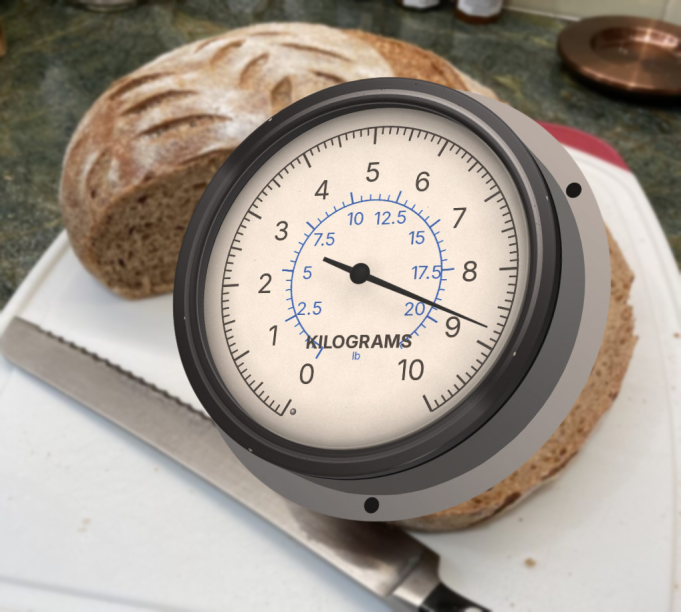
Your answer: 8.8,kg
